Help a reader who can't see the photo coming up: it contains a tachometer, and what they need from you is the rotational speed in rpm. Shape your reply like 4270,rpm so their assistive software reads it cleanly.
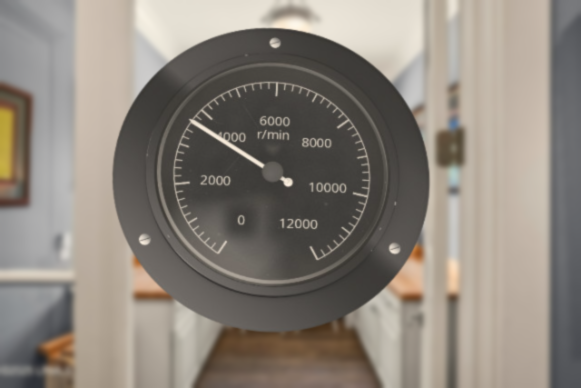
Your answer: 3600,rpm
